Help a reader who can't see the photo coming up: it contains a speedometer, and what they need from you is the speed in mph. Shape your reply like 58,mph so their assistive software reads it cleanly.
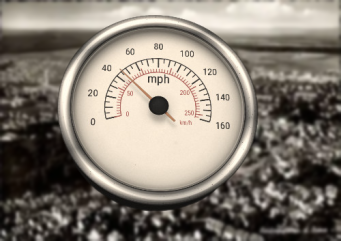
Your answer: 45,mph
